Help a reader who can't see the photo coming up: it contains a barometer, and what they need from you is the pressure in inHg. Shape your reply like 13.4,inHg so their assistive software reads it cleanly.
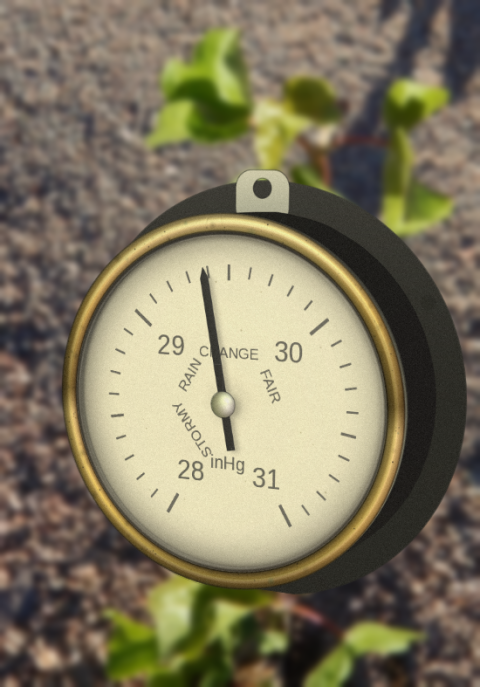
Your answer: 29.4,inHg
